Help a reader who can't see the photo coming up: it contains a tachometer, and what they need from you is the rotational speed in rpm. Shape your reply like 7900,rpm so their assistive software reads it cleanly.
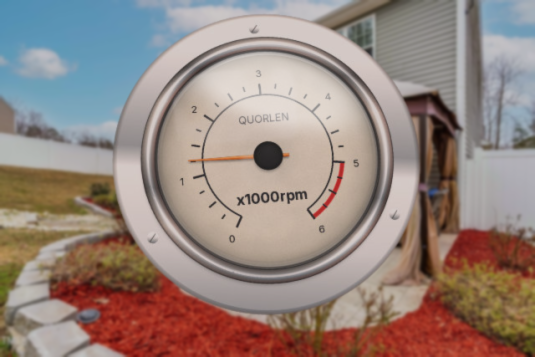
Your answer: 1250,rpm
